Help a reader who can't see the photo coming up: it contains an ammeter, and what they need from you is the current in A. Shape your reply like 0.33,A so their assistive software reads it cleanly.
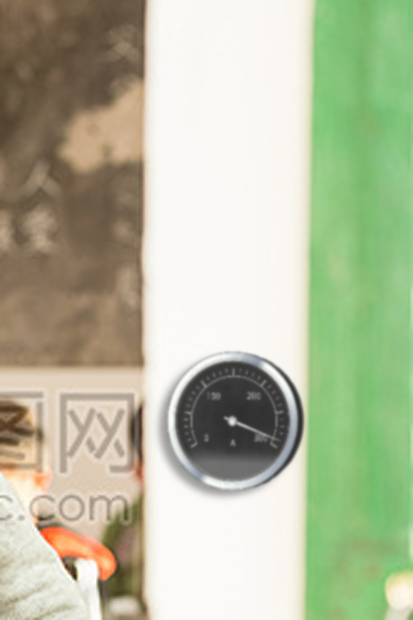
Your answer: 290,A
